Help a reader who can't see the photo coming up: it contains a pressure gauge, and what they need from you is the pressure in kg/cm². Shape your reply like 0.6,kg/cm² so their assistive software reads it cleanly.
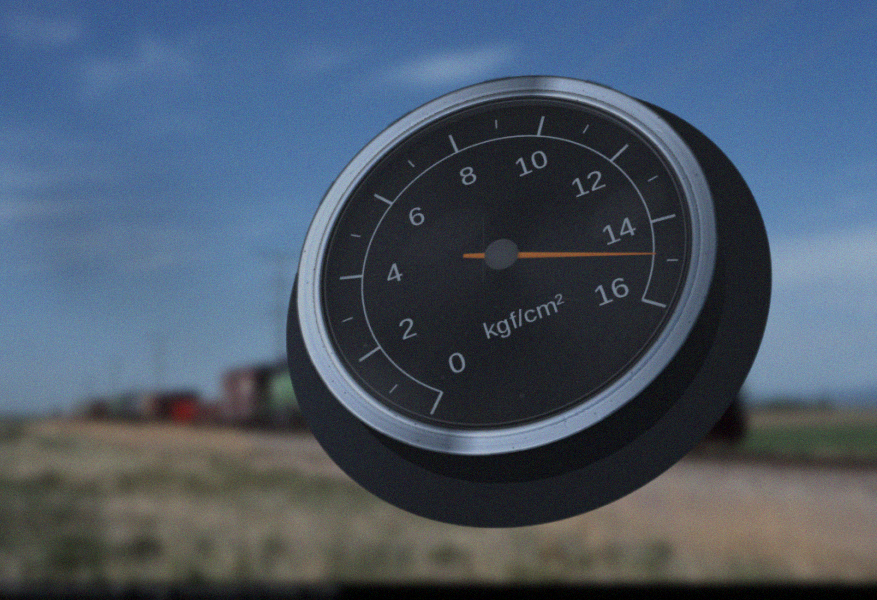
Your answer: 15,kg/cm²
